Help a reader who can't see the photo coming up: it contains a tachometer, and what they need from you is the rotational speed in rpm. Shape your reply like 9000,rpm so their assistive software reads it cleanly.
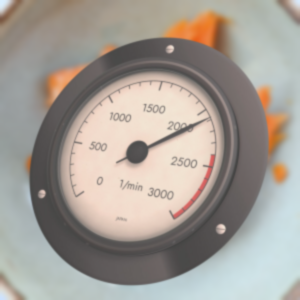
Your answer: 2100,rpm
